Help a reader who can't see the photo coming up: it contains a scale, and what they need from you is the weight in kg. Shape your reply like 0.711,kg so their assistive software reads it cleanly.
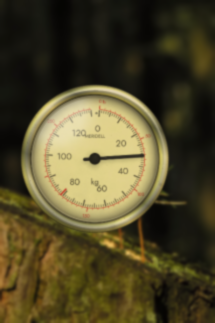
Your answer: 30,kg
